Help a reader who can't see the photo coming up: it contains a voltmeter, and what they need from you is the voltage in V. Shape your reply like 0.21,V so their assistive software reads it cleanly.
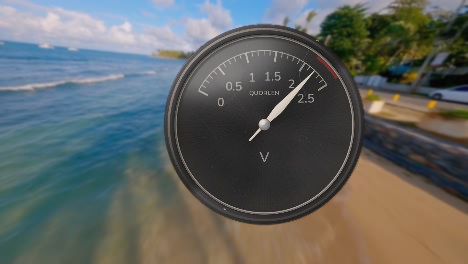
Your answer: 2.2,V
